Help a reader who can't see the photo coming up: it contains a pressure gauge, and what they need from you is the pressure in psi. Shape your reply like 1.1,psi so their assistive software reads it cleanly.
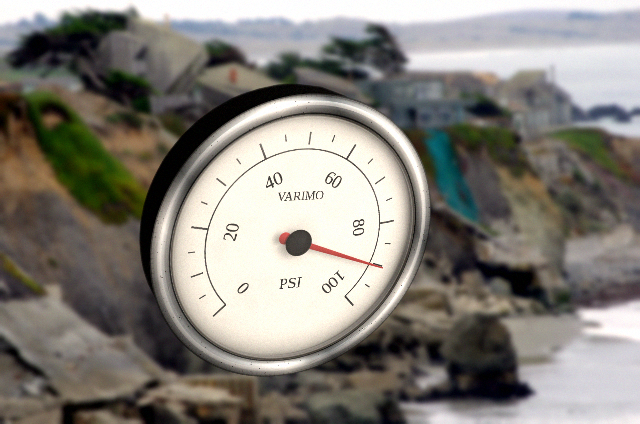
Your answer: 90,psi
